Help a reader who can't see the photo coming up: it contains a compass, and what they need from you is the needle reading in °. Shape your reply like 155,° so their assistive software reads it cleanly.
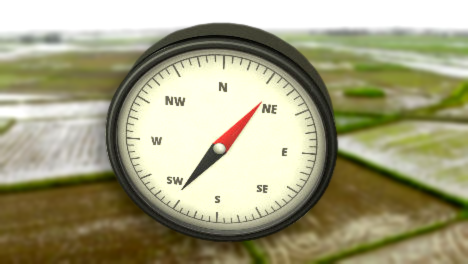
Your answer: 35,°
